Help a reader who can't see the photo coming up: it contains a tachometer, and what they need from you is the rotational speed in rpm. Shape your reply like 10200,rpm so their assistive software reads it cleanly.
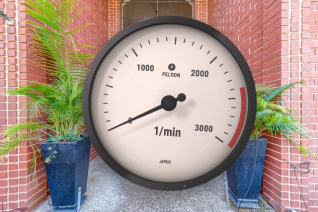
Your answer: 0,rpm
